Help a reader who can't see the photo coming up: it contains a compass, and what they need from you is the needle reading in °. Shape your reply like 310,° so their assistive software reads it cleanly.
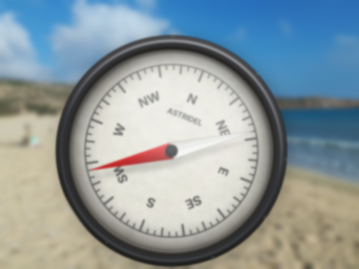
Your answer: 235,°
